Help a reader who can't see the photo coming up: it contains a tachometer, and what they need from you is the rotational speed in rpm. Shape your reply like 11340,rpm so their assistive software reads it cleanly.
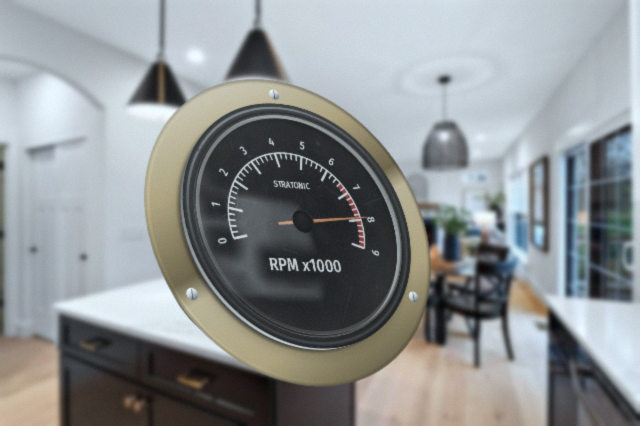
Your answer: 8000,rpm
